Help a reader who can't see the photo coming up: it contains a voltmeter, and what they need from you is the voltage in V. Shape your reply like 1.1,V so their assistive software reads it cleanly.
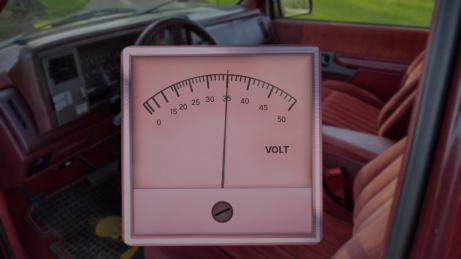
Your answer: 35,V
